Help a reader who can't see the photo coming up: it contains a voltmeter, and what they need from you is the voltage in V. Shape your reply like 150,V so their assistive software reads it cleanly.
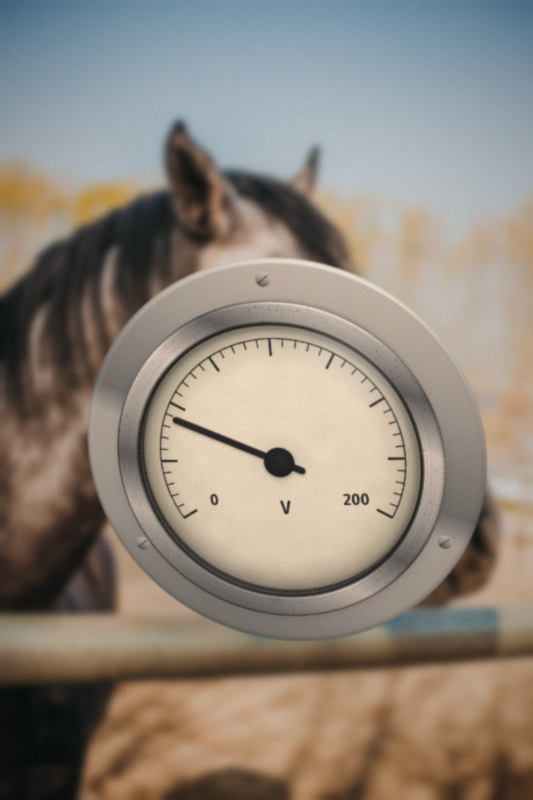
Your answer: 45,V
